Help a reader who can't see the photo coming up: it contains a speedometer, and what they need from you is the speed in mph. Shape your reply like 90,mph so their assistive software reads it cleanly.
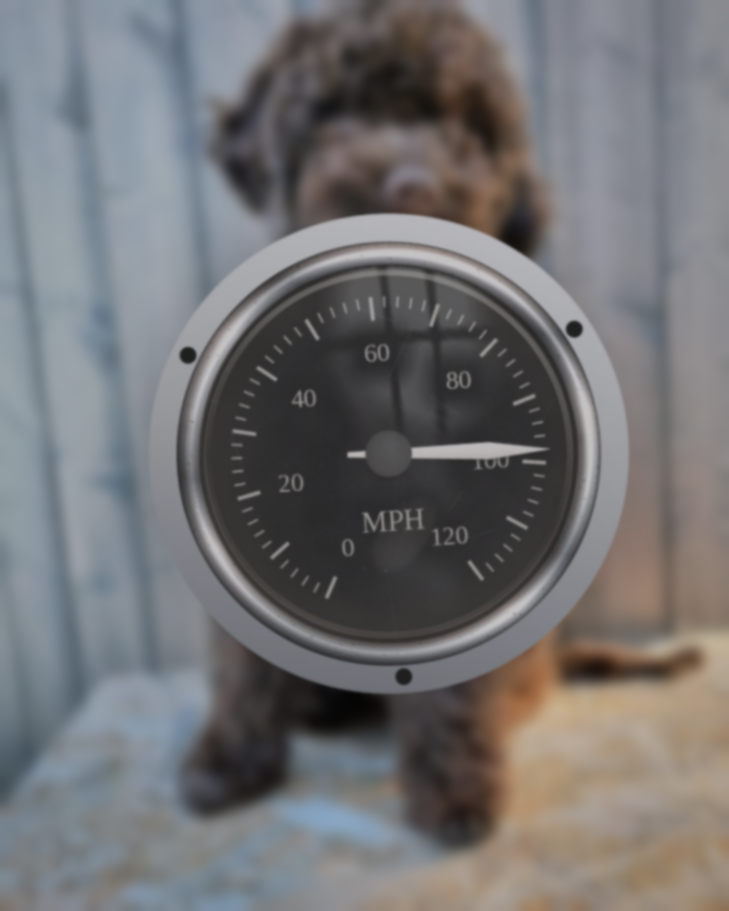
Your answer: 98,mph
